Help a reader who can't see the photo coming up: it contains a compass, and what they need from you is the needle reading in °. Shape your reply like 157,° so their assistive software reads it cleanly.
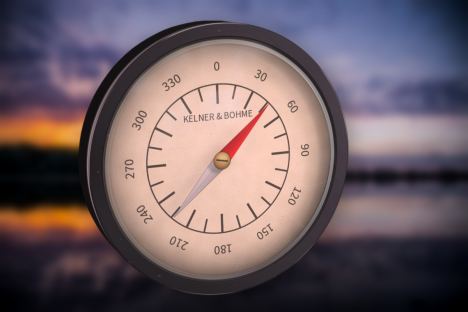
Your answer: 45,°
